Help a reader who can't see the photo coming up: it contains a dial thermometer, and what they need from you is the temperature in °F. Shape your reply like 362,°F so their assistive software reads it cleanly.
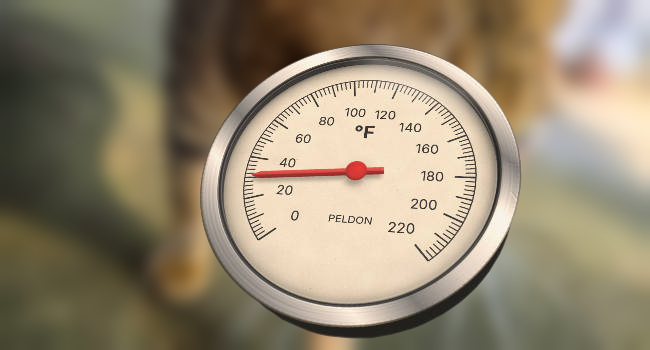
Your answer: 30,°F
